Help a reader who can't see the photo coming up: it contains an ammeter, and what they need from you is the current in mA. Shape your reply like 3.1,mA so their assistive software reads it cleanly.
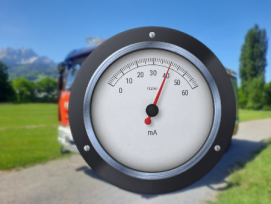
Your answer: 40,mA
